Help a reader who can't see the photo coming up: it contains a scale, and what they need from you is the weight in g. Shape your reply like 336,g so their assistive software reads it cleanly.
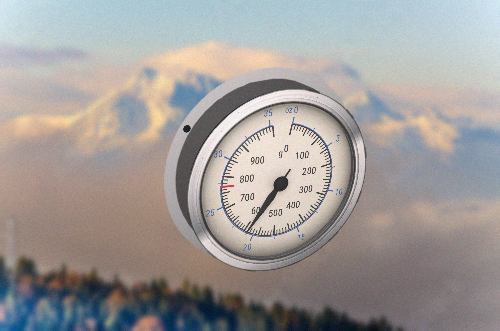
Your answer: 600,g
